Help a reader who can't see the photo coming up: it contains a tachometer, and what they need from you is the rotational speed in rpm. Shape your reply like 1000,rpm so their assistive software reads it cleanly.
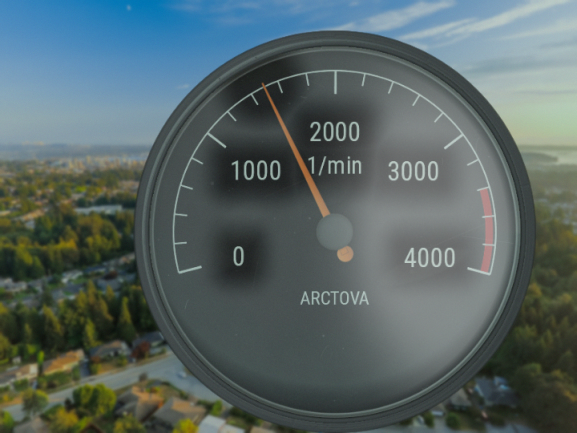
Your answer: 1500,rpm
